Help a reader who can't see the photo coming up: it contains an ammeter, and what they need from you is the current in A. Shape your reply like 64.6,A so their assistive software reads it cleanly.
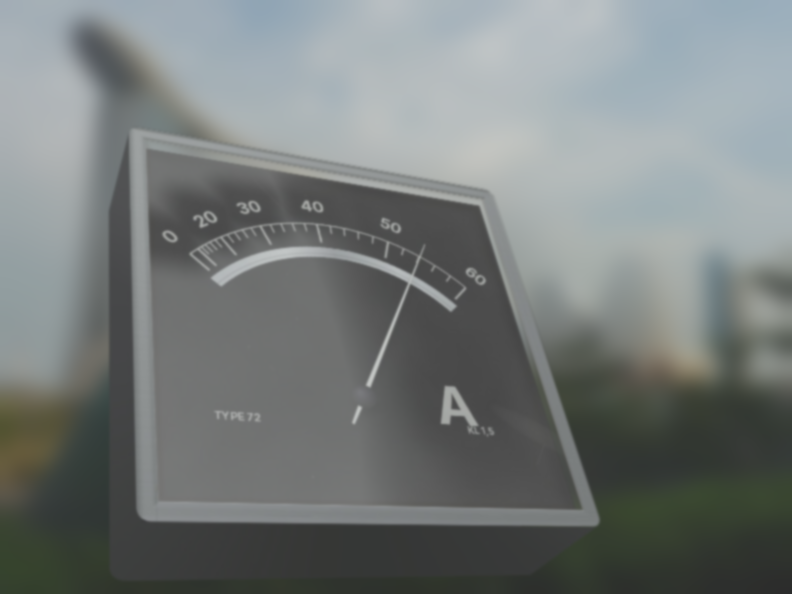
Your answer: 54,A
